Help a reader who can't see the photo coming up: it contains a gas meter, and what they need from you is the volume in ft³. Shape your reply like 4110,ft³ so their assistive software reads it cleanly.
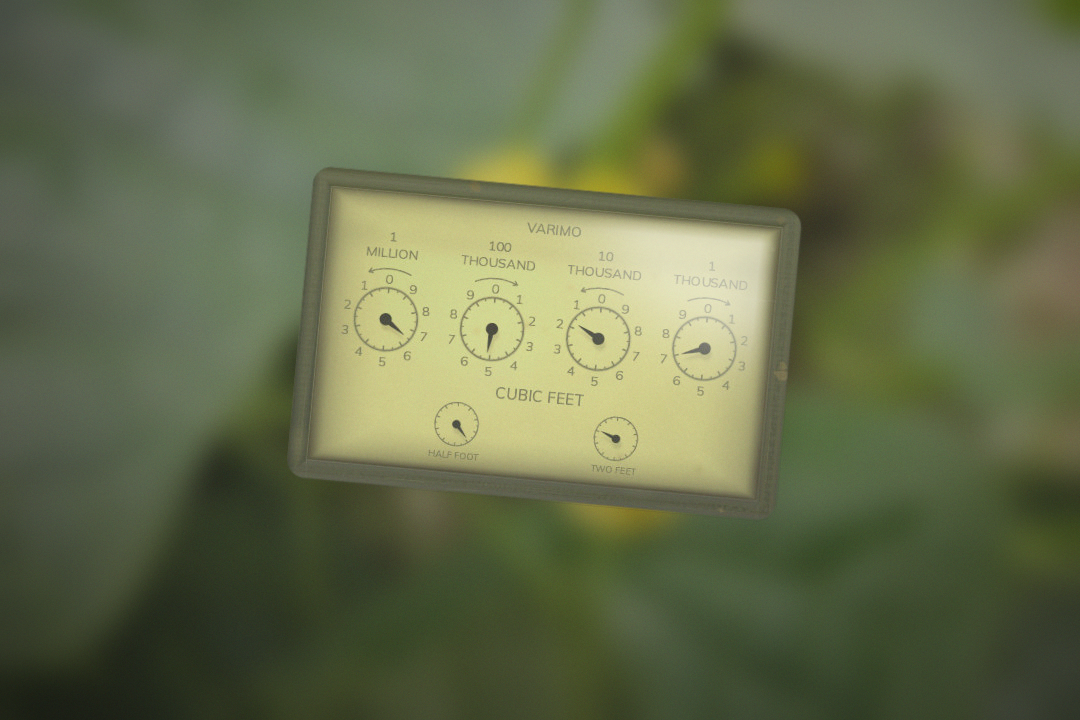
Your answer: 651700,ft³
